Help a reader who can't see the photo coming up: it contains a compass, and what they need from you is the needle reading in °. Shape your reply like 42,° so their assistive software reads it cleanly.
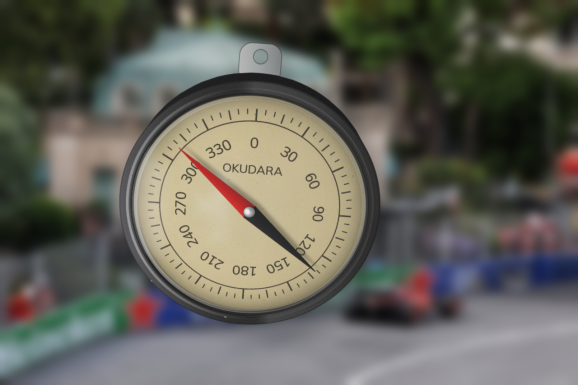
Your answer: 310,°
